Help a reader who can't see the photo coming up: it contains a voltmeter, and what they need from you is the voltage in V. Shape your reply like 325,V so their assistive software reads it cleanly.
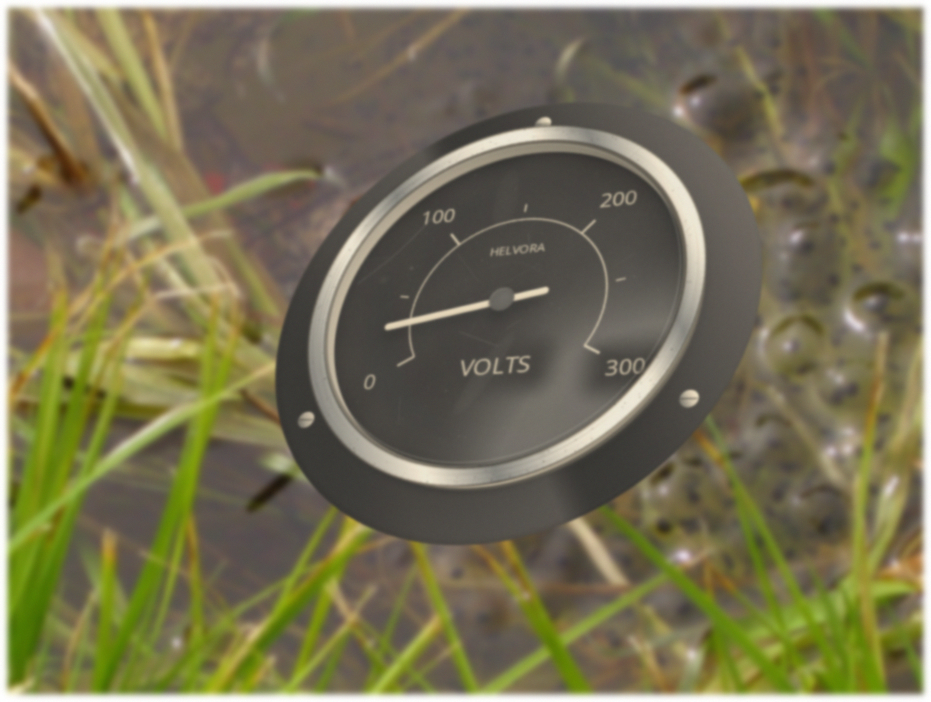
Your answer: 25,V
